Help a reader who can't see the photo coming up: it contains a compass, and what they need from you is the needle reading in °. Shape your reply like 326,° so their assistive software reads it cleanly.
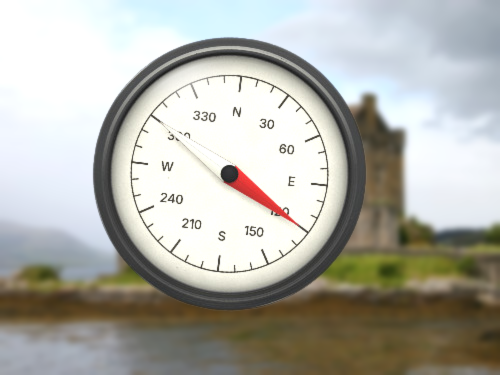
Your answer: 120,°
